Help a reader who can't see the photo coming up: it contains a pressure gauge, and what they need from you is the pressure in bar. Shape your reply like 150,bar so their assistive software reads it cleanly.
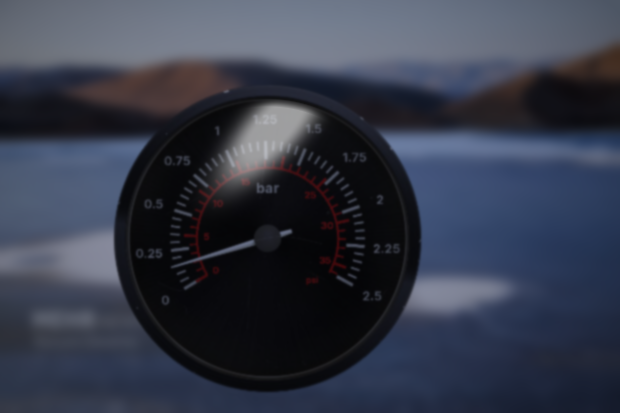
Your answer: 0.15,bar
